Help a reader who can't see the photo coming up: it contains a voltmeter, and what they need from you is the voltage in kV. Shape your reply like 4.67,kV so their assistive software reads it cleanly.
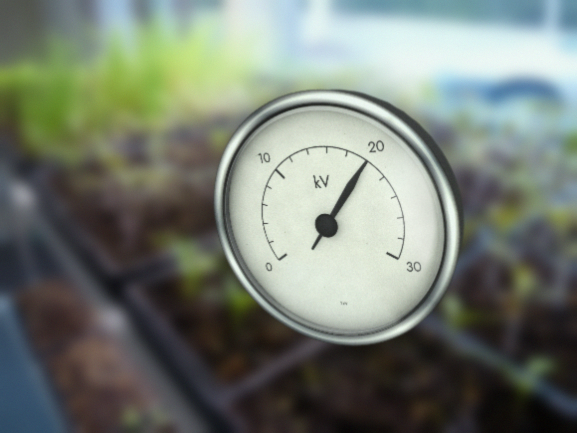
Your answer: 20,kV
